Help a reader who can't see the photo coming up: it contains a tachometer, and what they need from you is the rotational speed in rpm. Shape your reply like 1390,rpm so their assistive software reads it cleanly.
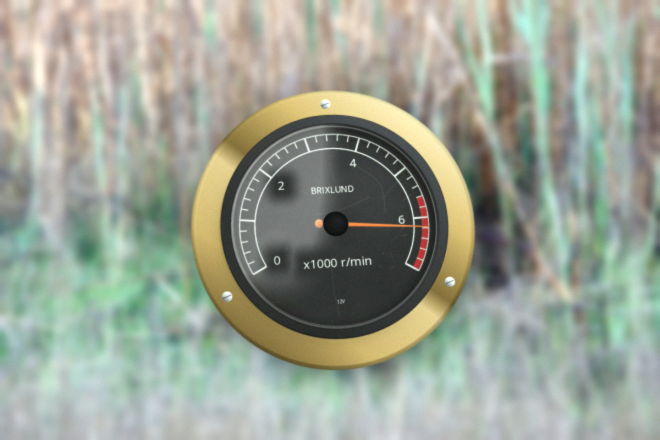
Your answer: 6200,rpm
